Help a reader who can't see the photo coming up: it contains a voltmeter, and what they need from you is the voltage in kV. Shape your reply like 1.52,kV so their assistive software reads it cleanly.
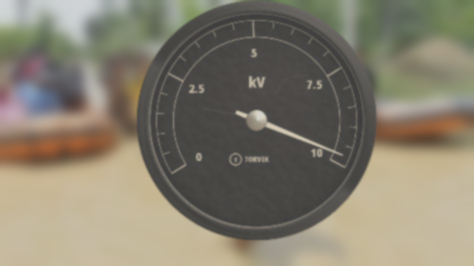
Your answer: 9.75,kV
